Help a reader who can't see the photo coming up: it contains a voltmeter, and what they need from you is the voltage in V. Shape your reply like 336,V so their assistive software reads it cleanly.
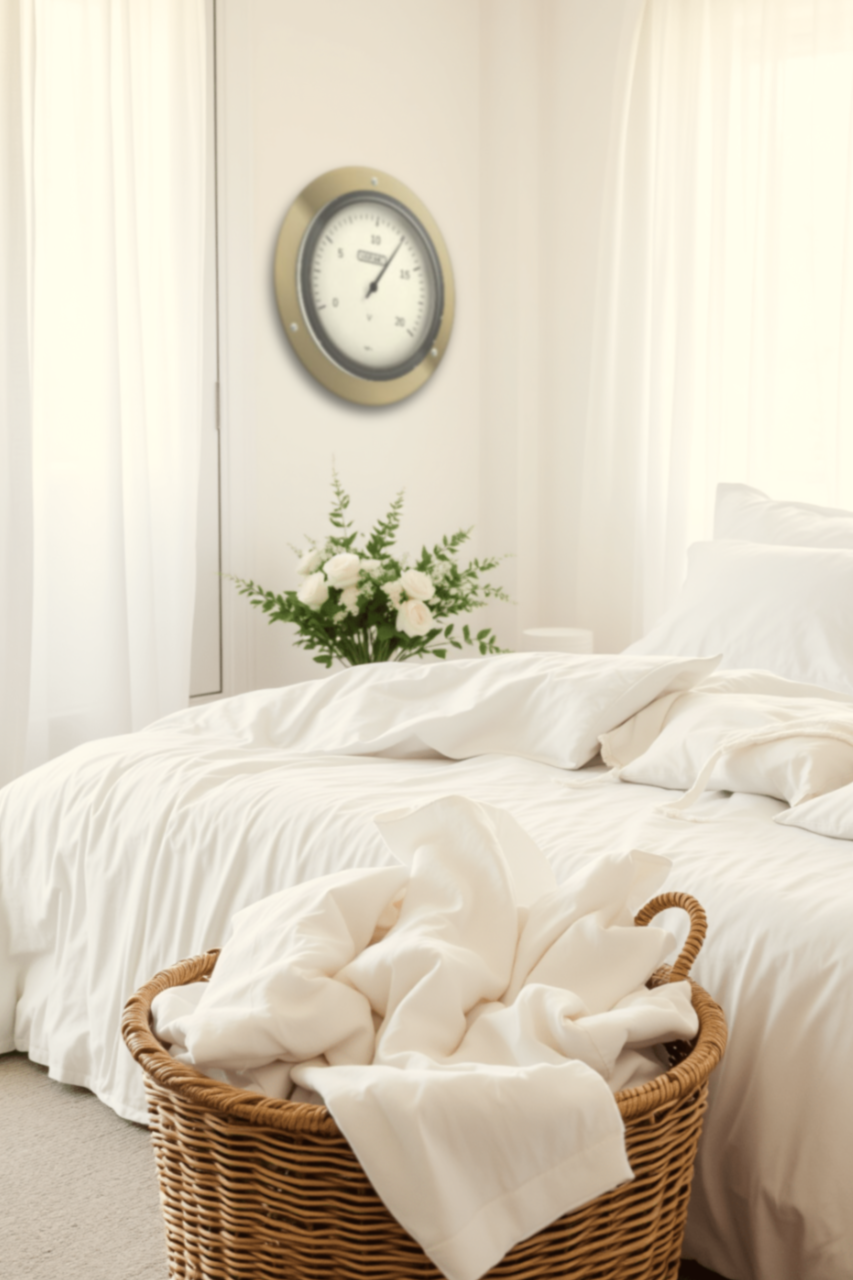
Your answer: 12.5,V
